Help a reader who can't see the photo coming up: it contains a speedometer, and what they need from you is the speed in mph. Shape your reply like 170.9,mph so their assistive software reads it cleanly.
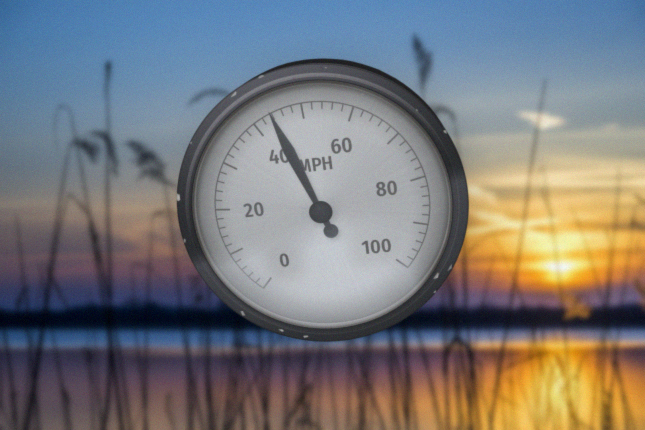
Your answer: 44,mph
